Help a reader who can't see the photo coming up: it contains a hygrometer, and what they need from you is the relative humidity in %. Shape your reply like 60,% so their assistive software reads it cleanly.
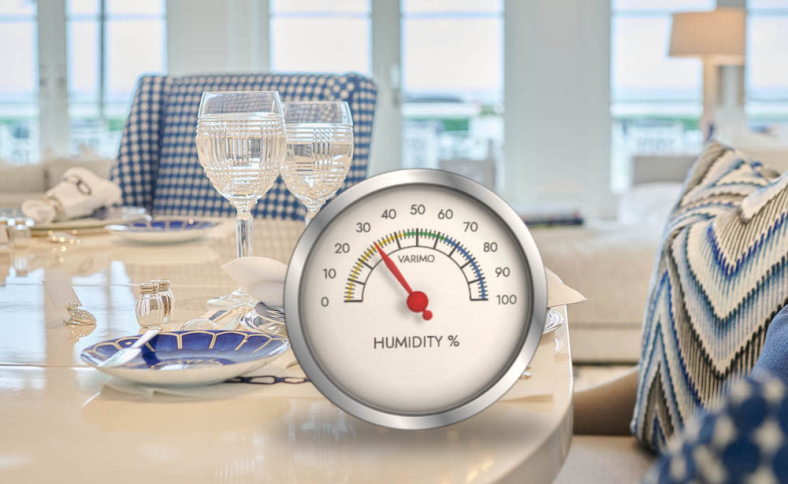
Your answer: 30,%
